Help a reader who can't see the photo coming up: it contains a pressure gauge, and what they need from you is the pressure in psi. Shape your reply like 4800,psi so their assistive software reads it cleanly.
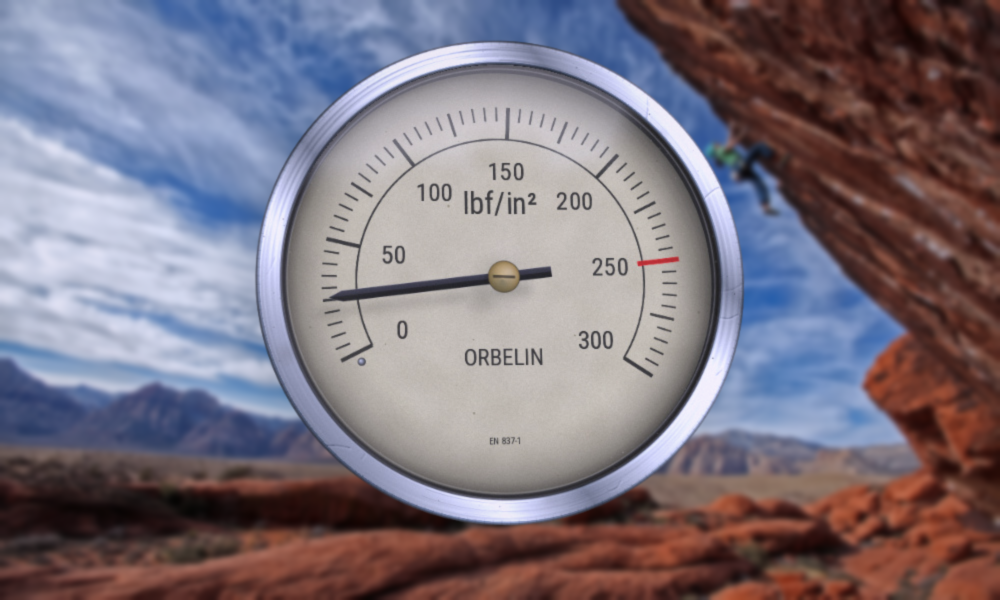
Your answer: 25,psi
